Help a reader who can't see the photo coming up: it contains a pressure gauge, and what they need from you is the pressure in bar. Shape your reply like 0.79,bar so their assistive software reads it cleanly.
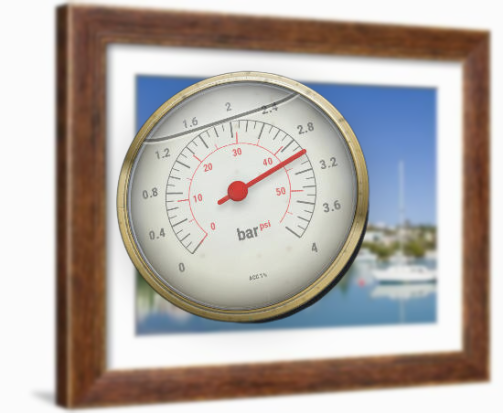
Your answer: 3,bar
